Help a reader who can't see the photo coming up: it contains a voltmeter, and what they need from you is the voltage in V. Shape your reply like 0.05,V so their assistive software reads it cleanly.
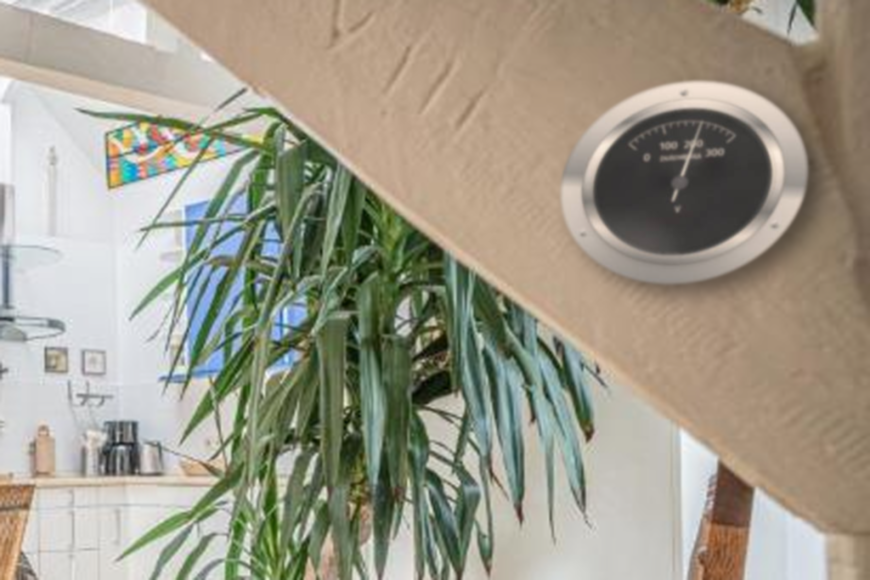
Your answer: 200,V
